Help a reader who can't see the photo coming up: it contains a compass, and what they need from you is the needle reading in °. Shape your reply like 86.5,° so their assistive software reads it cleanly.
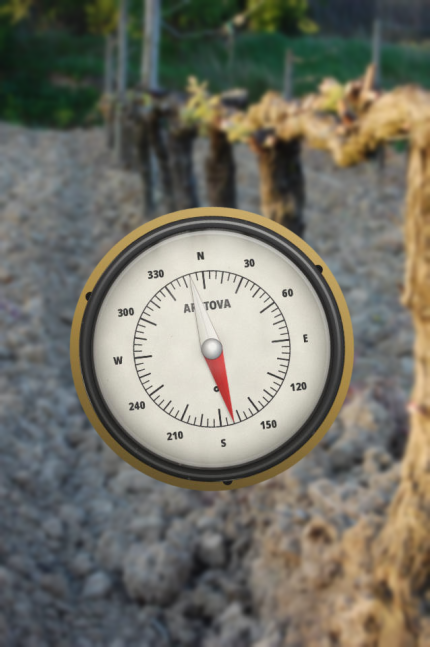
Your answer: 170,°
